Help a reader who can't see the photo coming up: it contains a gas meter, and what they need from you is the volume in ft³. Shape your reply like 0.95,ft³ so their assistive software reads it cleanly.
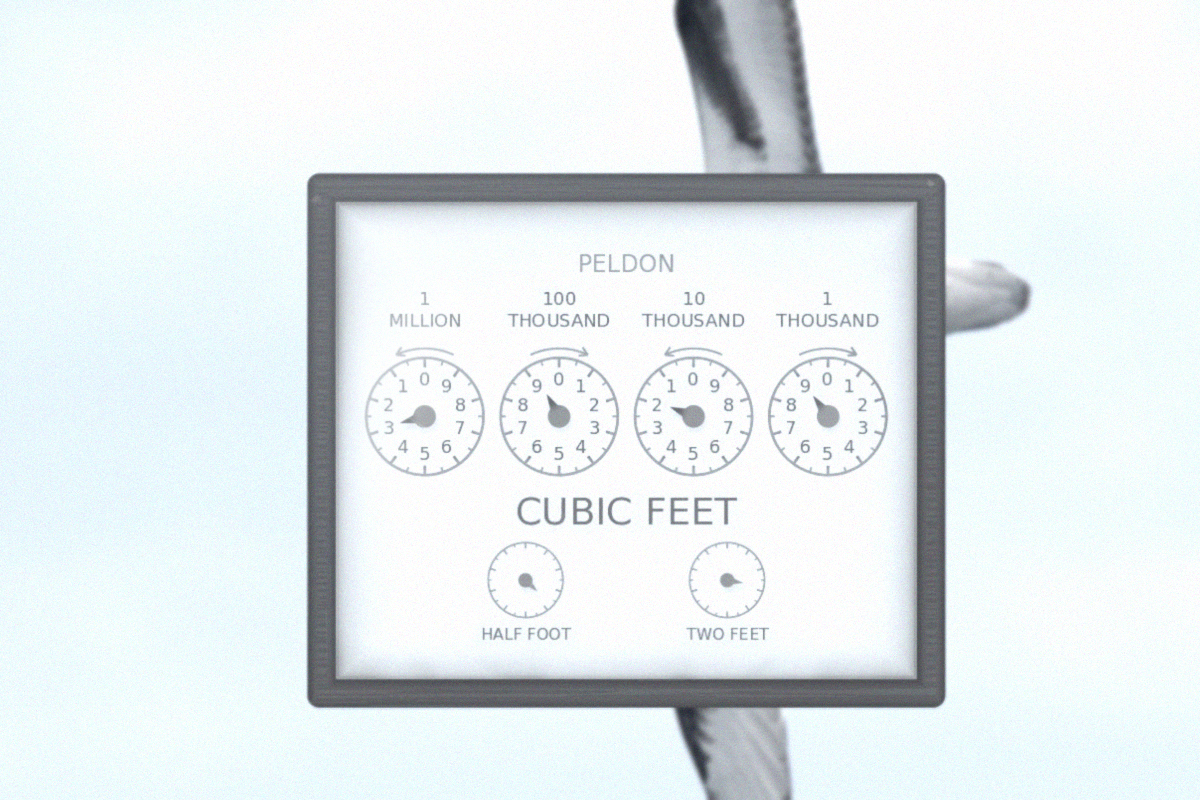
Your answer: 291900,ft³
